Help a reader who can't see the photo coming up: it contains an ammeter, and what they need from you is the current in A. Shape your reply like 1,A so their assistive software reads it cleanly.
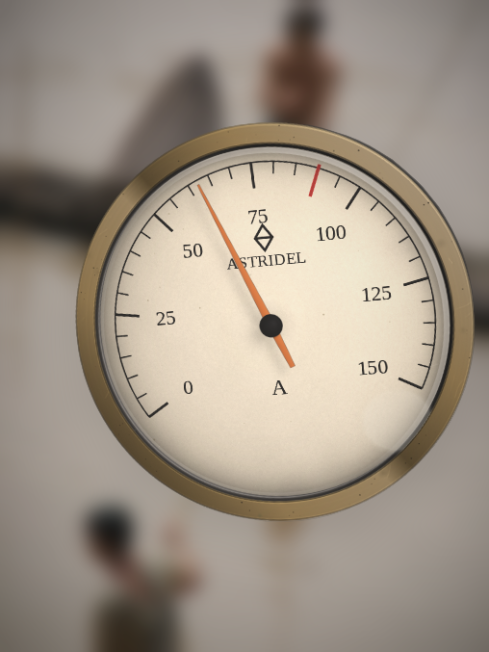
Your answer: 62.5,A
